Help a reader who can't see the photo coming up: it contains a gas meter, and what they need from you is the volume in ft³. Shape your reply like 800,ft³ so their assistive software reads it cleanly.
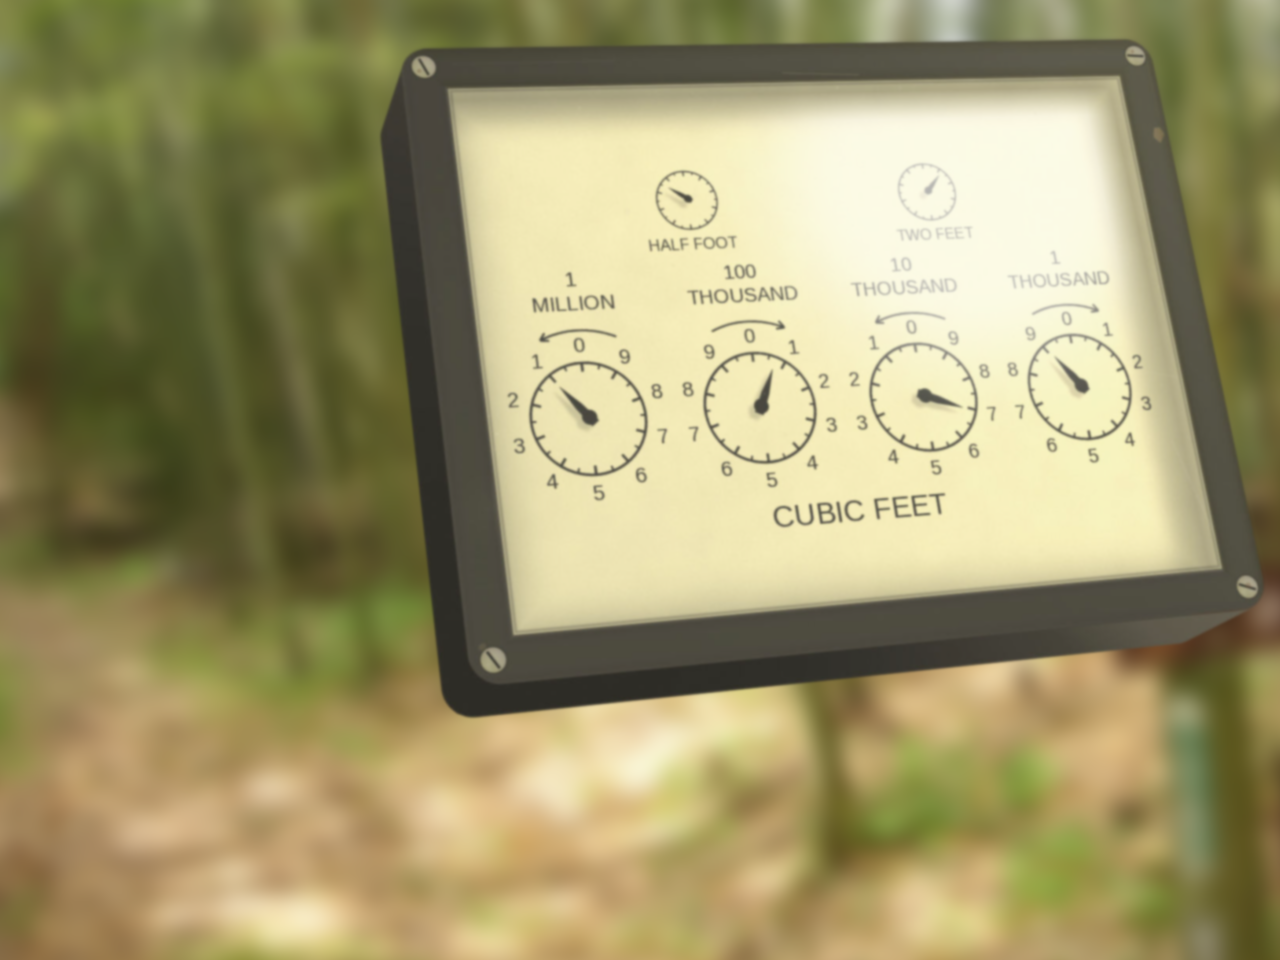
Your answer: 106900,ft³
